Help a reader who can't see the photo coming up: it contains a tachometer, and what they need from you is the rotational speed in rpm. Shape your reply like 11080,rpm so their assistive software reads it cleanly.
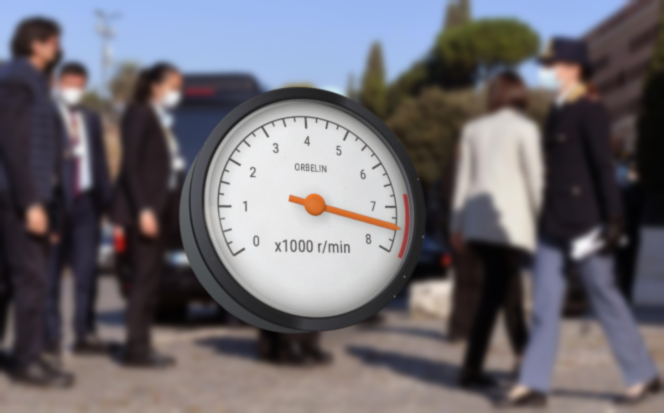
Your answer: 7500,rpm
